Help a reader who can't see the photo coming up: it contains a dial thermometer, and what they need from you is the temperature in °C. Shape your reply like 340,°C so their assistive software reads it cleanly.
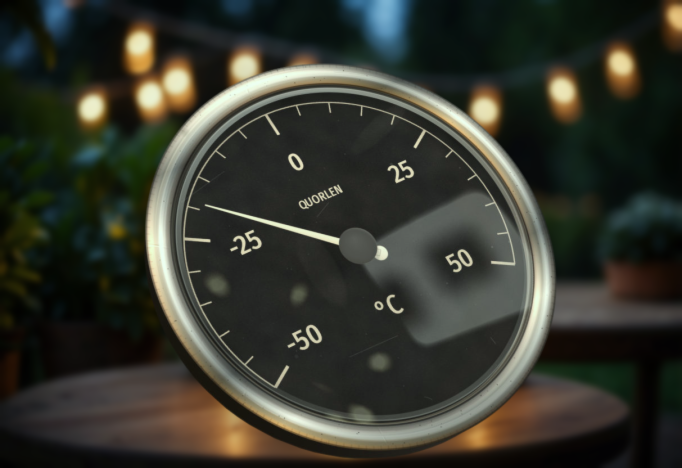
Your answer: -20,°C
